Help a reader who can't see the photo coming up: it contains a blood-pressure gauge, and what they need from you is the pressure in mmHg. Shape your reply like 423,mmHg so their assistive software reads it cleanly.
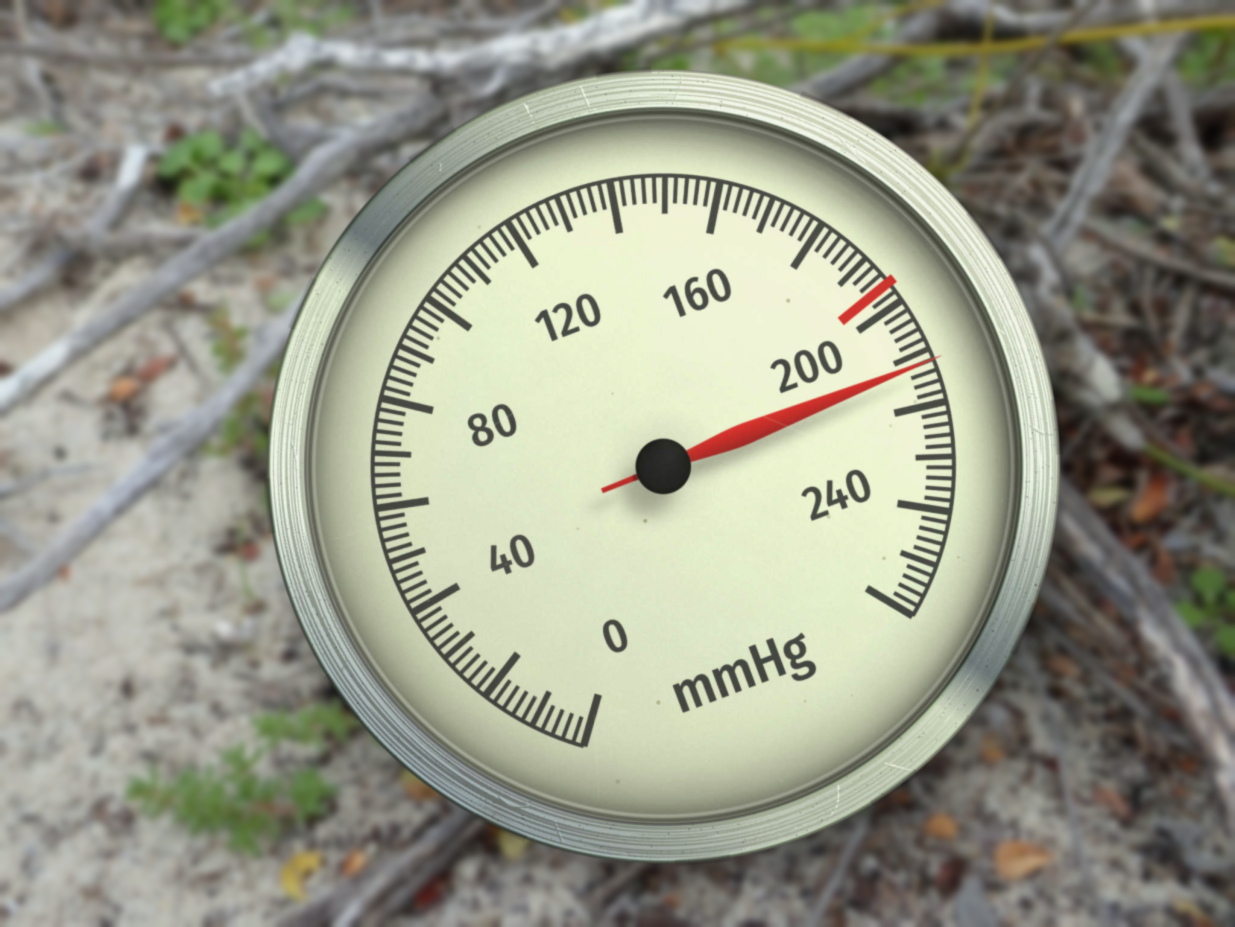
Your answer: 212,mmHg
